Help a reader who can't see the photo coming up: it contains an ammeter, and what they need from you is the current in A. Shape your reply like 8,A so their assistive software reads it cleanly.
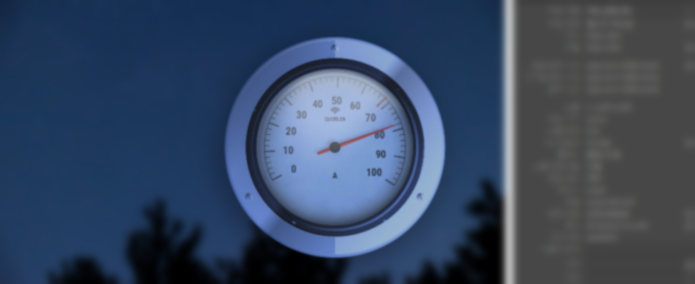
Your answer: 78,A
